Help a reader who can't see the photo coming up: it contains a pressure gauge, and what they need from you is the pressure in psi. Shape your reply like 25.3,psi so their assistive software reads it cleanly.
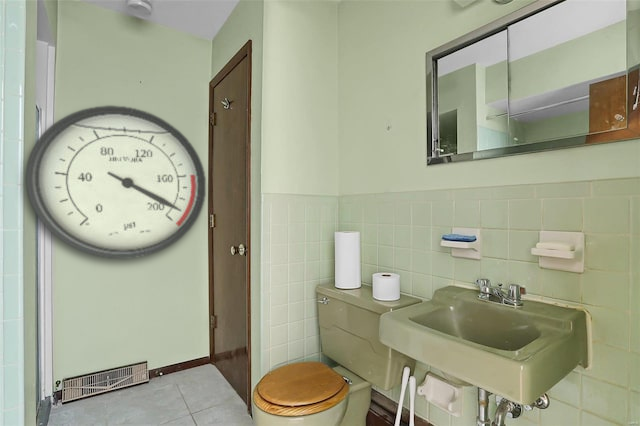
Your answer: 190,psi
